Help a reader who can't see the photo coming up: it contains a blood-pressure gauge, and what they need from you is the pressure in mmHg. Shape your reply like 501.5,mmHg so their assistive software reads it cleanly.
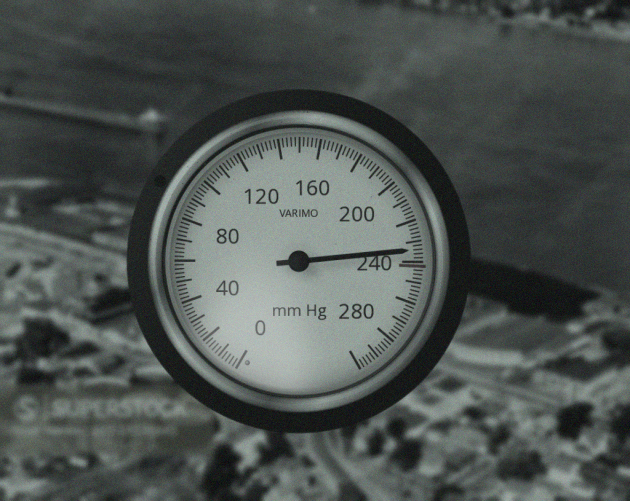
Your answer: 234,mmHg
